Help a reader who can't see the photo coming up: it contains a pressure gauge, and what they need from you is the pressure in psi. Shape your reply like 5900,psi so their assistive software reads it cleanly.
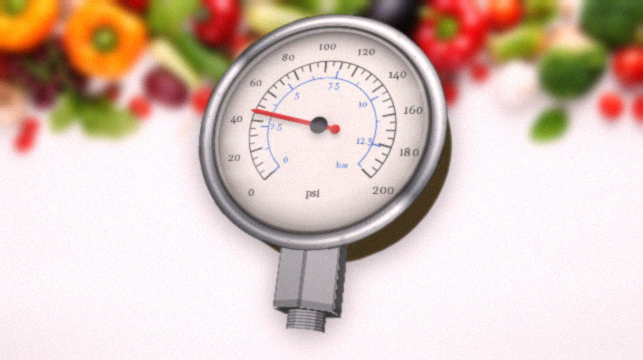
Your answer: 45,psi
